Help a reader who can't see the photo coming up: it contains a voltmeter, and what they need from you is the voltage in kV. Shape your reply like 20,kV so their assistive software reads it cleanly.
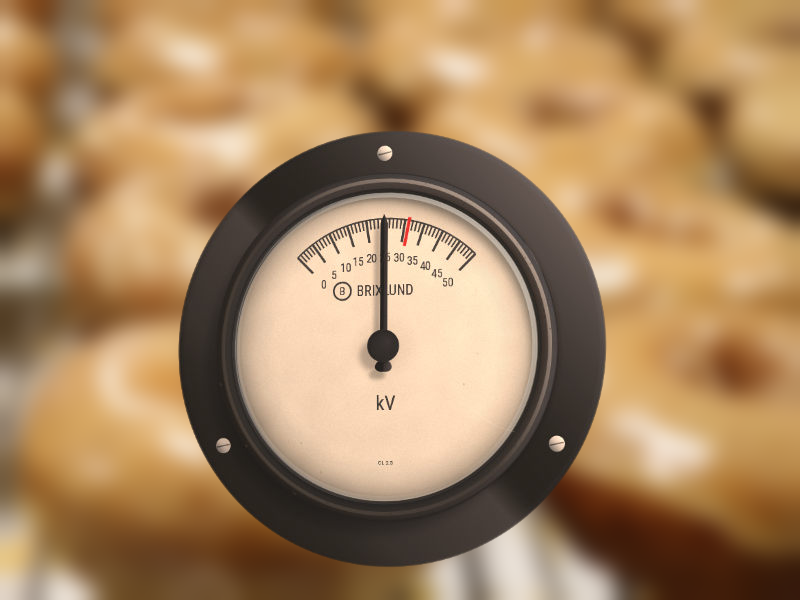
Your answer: 25,kV
